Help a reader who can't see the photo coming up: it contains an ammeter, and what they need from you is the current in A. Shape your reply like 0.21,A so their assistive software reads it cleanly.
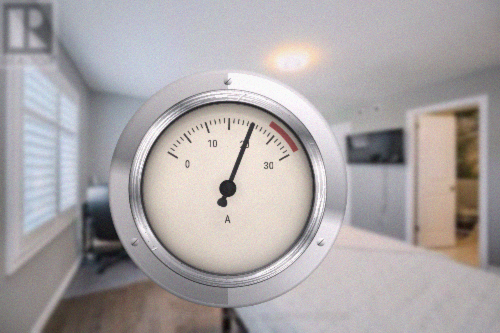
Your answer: 20,A
